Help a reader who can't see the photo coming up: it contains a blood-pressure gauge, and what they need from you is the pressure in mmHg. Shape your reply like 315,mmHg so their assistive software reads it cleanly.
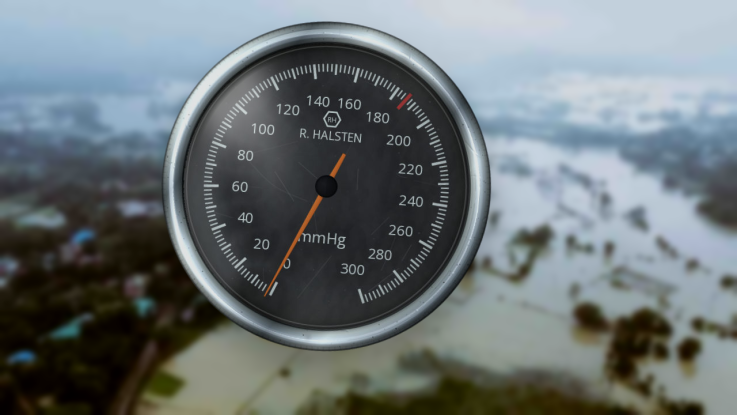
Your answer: 2,mmHg
